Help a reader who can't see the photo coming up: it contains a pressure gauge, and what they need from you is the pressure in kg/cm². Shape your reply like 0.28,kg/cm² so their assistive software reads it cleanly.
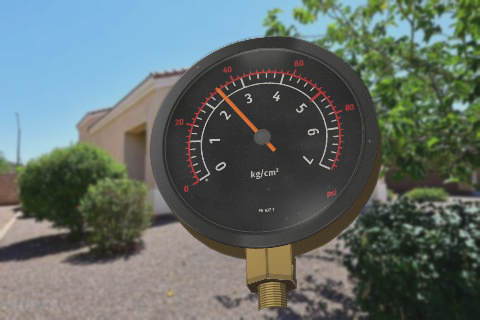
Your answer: 2.4,kg/cm²
